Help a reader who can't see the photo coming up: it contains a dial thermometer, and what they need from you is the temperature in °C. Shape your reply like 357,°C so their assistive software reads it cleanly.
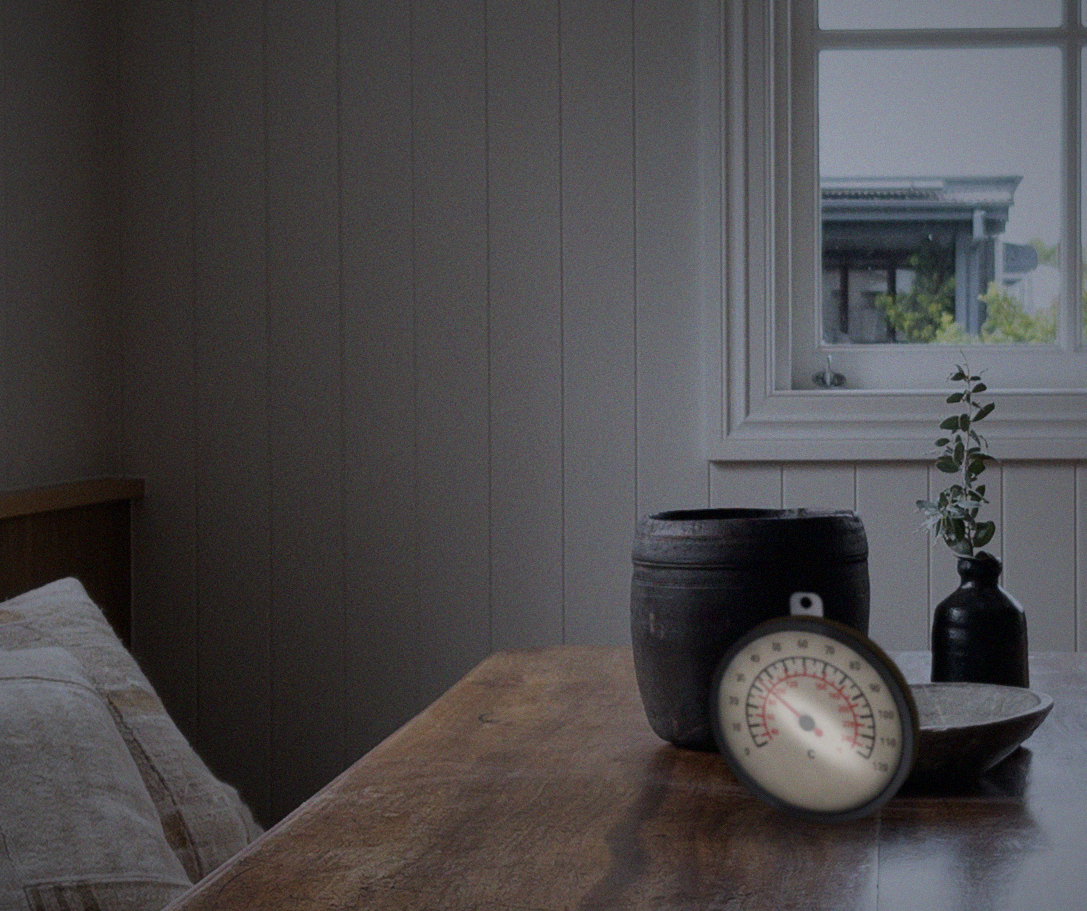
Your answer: 35,°C
